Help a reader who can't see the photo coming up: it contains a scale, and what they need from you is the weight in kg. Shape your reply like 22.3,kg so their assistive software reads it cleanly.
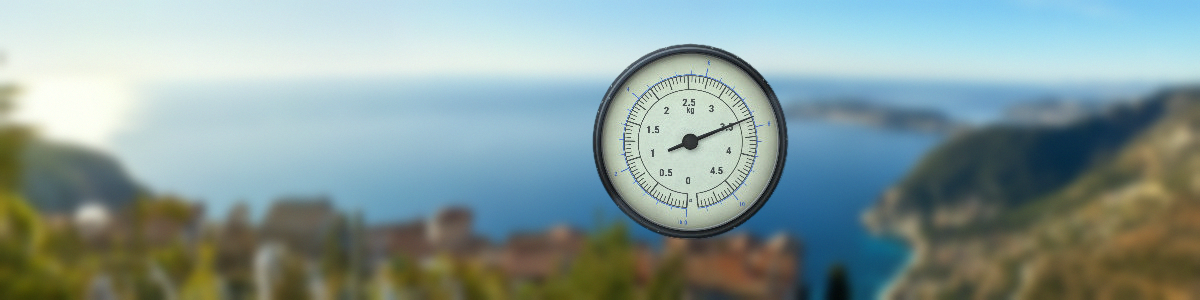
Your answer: 3.5,kg
